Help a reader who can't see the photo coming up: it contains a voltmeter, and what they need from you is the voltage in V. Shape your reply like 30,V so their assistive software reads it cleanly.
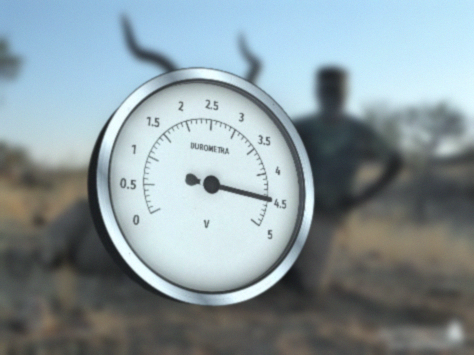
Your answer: 4.5,V
